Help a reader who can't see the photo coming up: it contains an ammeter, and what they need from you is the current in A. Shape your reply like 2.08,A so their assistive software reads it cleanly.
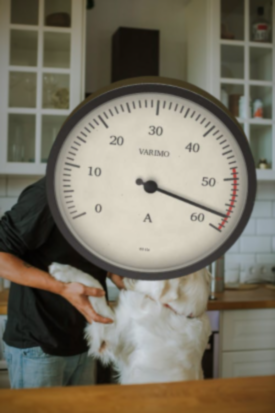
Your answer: 57,A
